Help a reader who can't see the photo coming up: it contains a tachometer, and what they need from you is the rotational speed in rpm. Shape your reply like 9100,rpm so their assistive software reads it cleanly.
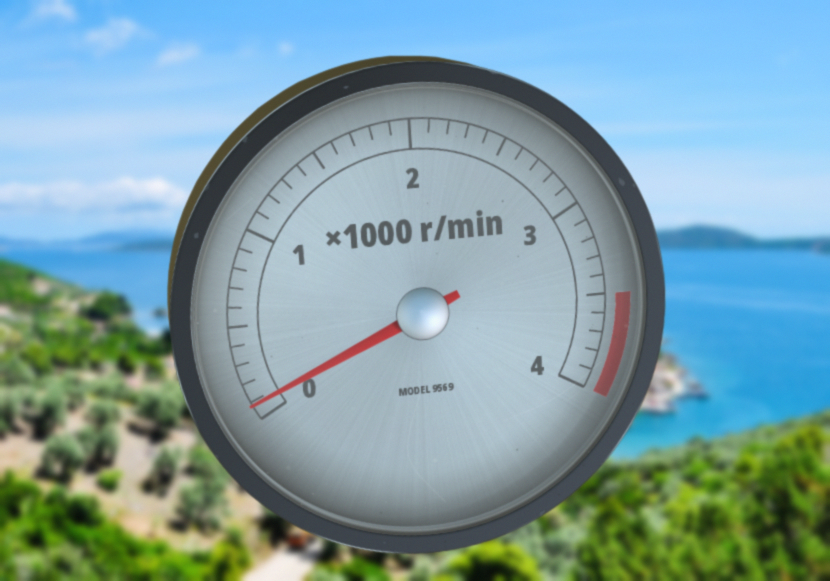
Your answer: 100,rpm
